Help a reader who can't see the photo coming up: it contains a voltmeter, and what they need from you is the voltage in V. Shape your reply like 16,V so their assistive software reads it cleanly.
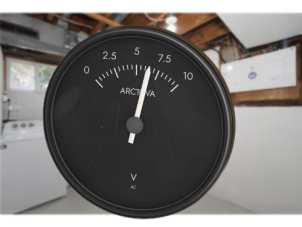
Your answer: 6.5,V
